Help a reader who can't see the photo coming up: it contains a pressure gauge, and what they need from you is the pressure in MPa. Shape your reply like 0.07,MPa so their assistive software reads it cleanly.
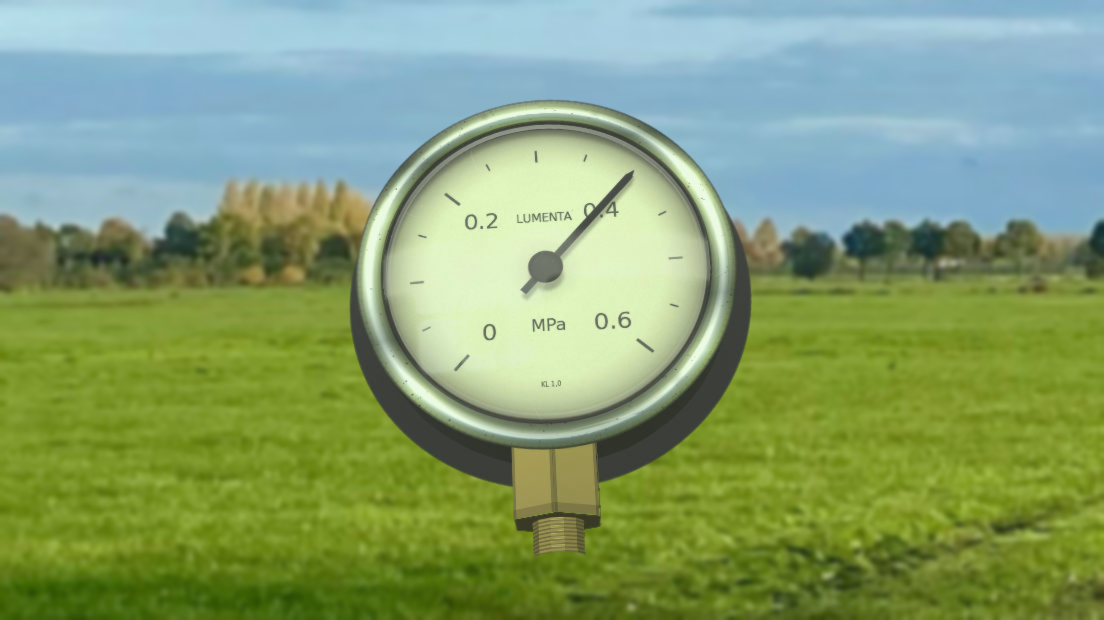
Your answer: 0.4,MPa
